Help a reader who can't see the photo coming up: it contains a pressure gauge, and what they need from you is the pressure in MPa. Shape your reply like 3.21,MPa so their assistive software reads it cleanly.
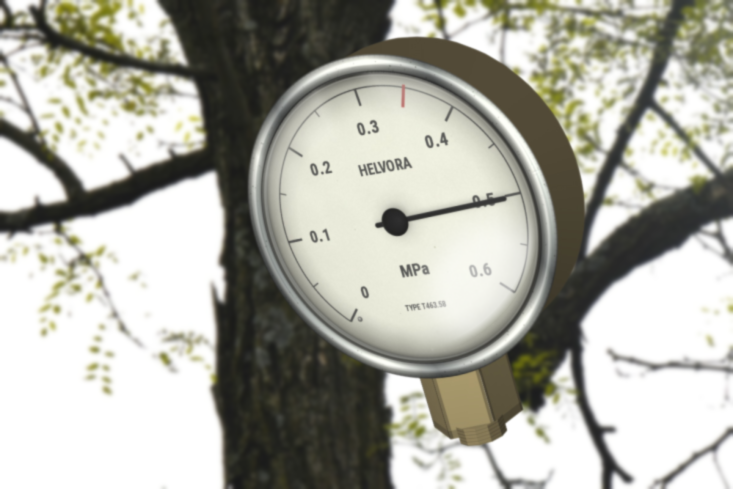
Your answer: 0.5,MPa
